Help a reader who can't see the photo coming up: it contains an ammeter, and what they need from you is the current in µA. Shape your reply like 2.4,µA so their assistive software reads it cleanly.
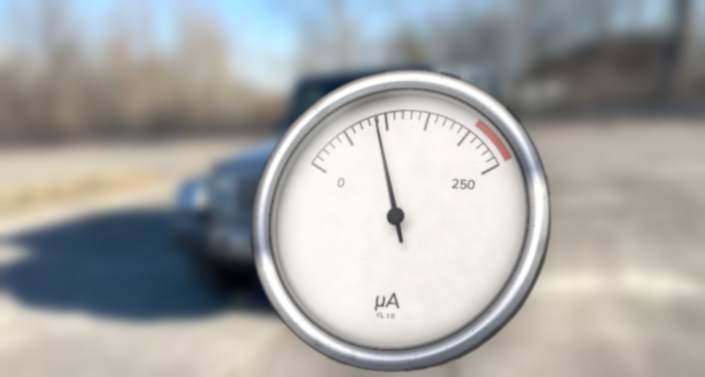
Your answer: 90,µA
